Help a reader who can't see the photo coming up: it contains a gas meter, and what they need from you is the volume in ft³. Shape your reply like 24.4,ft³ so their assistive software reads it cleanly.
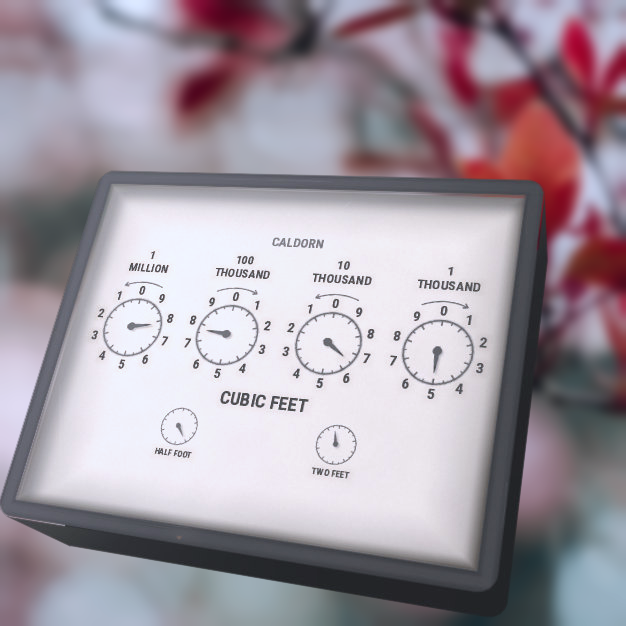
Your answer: 776500,ft³
